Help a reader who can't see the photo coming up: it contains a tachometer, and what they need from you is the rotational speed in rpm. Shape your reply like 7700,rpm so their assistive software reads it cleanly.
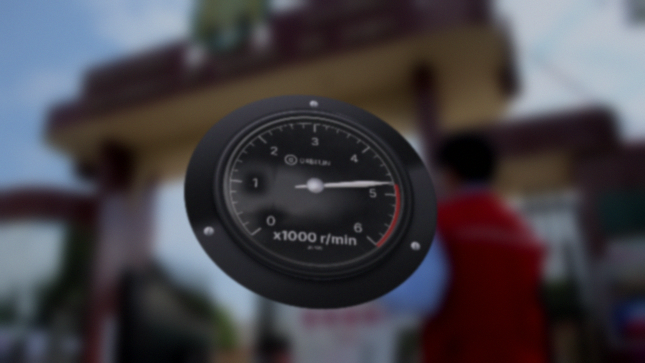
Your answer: 4800,rpm
